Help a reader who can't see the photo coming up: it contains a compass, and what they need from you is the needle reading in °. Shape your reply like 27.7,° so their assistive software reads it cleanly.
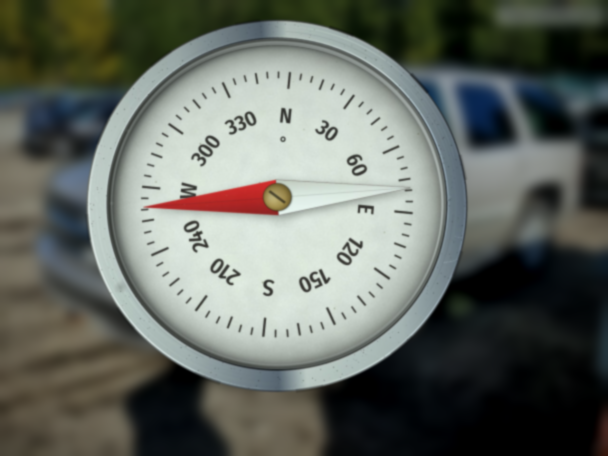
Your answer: 260,°
